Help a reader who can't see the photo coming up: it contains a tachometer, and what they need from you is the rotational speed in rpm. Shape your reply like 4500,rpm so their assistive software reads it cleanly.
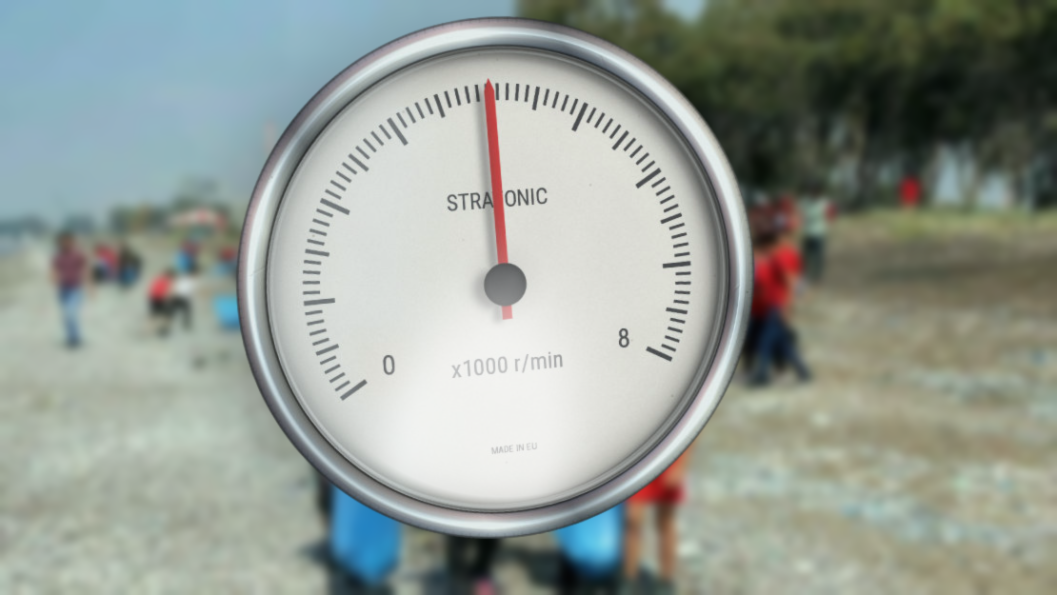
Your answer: 4000,rpm
